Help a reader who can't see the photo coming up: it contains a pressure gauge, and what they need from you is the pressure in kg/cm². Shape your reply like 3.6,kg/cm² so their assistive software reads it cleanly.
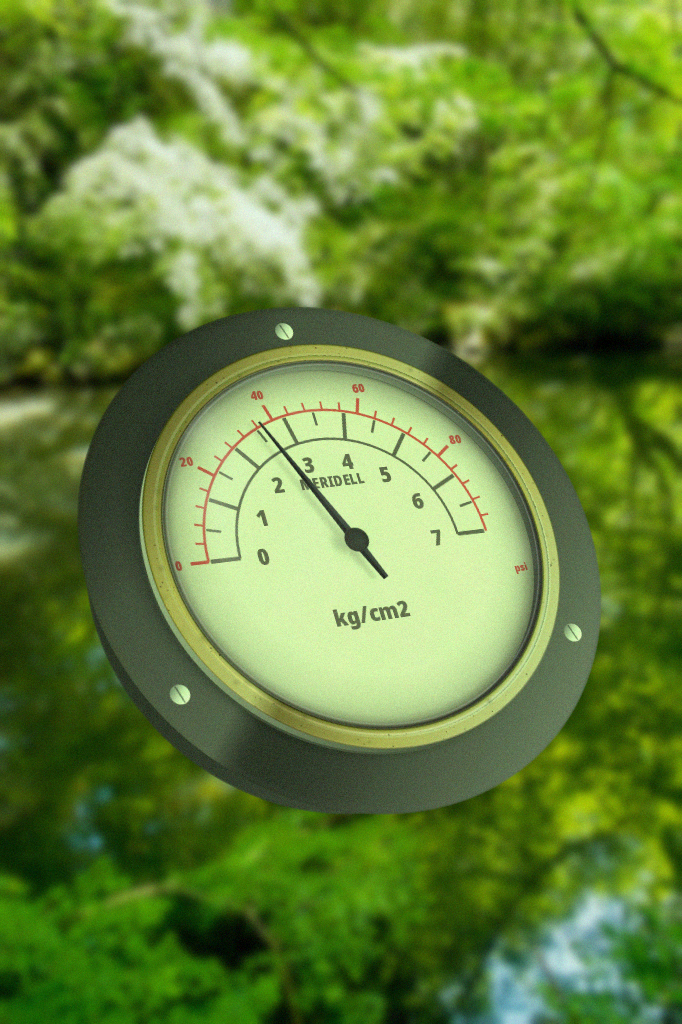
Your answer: 2.5,kg/cm²
